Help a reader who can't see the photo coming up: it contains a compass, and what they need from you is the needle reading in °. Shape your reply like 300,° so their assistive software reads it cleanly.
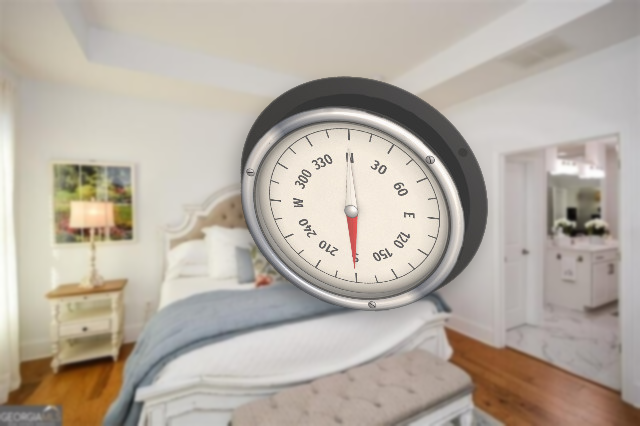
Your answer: 180,°
